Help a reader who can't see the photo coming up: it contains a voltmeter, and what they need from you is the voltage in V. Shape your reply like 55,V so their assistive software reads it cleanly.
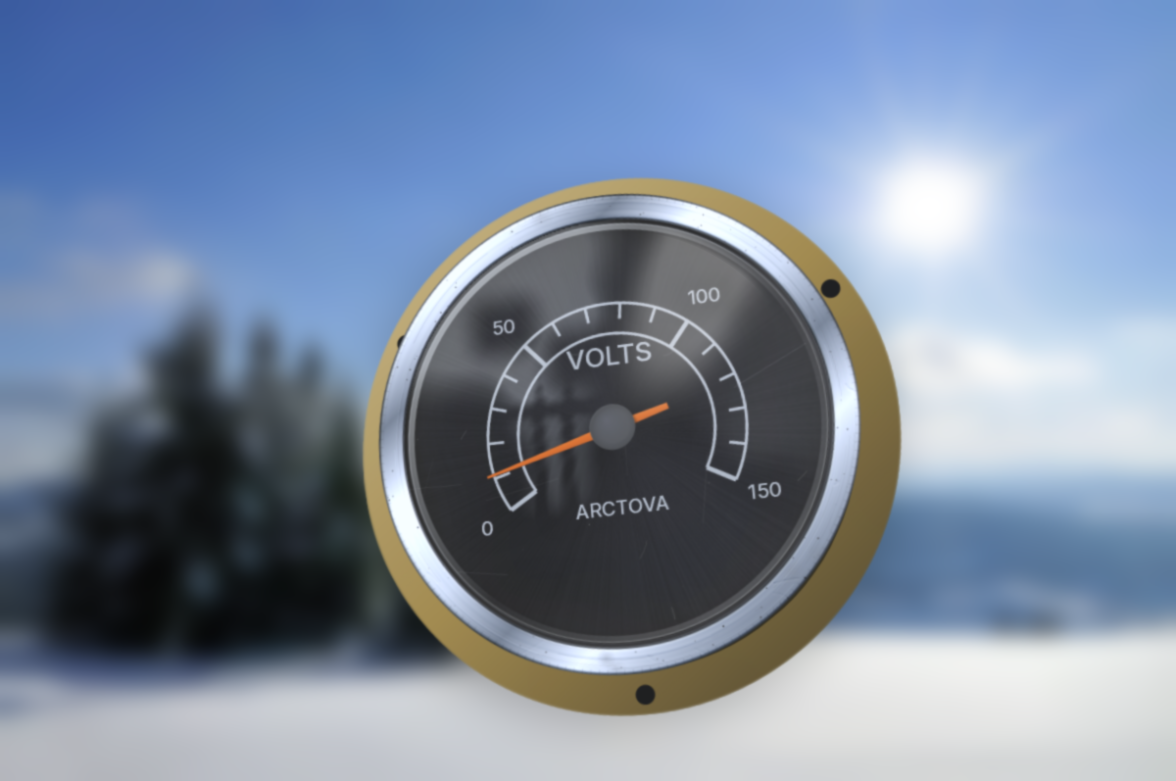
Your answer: 10,V
